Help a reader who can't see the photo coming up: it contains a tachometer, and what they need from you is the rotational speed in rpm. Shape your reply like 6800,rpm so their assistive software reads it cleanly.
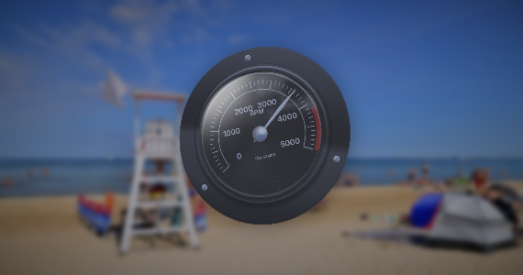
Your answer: 3600,rpm
